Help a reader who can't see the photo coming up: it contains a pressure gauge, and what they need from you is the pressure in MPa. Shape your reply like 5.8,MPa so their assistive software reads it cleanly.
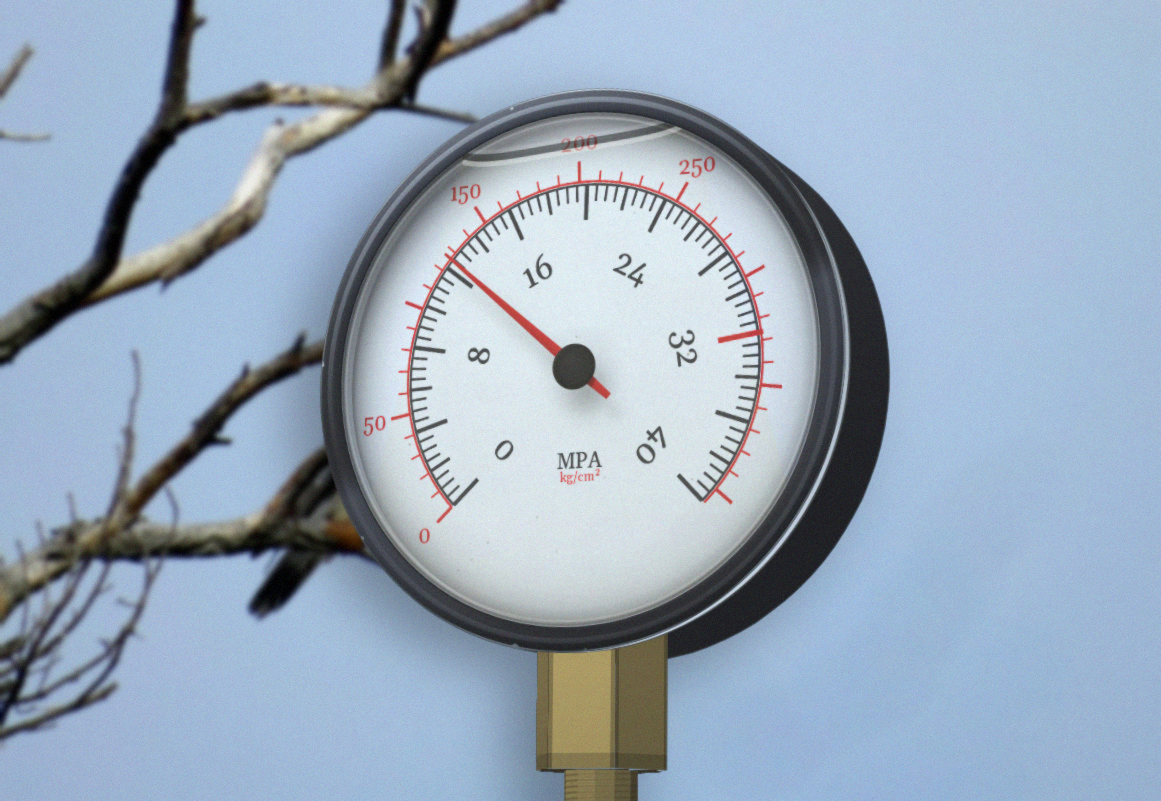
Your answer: 12.5,MPa
